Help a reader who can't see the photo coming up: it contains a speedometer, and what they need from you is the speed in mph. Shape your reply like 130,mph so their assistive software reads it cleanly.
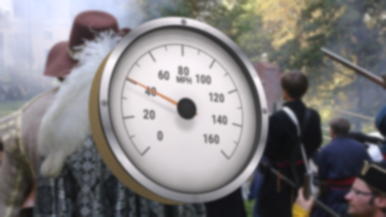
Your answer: 40,mph
